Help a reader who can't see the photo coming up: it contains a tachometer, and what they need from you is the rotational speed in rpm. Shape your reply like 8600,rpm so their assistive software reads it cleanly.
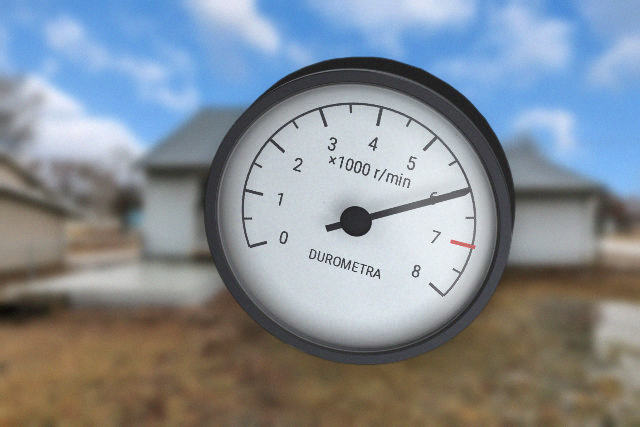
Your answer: 6000,rpm
